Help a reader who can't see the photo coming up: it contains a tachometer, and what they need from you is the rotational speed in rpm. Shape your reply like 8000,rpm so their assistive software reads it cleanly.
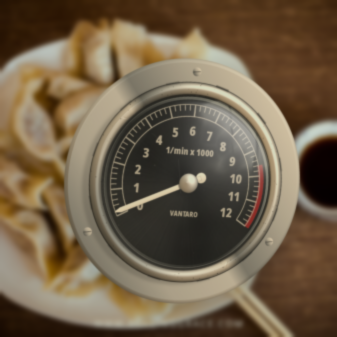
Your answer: 200,rpm
